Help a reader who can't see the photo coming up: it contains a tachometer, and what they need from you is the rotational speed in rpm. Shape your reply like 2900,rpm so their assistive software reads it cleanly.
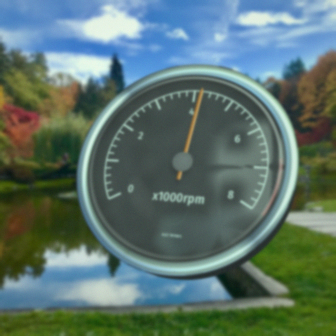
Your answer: 4200,rpm
